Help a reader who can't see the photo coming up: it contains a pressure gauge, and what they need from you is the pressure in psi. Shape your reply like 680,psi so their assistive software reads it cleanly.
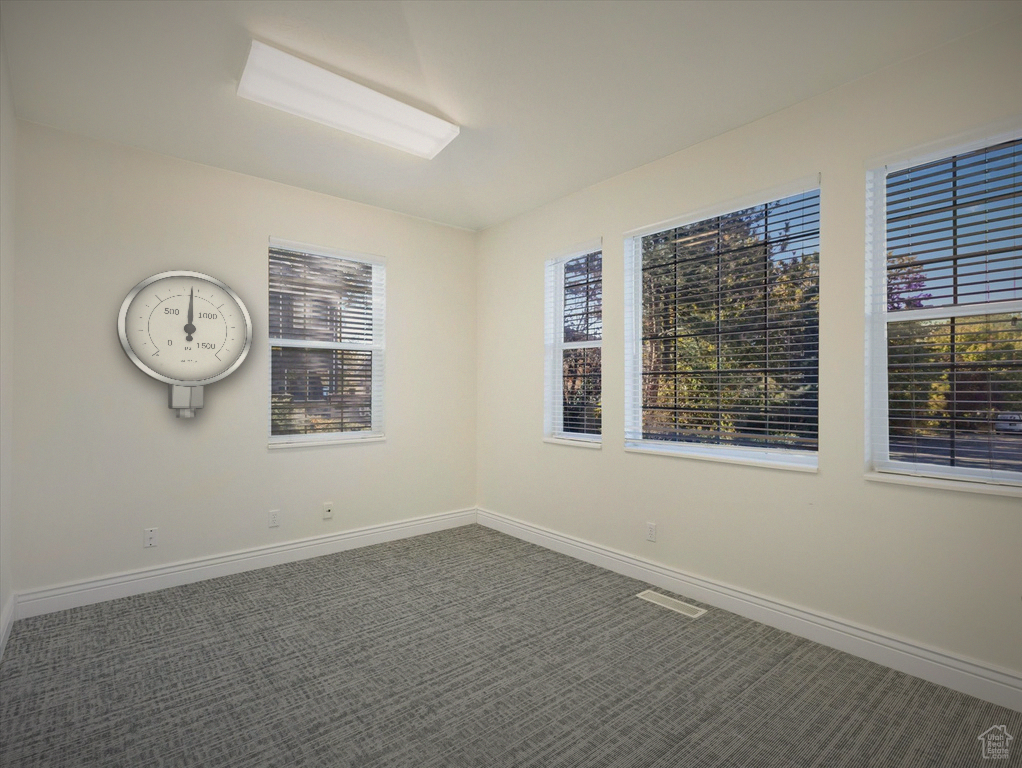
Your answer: 750,psi
